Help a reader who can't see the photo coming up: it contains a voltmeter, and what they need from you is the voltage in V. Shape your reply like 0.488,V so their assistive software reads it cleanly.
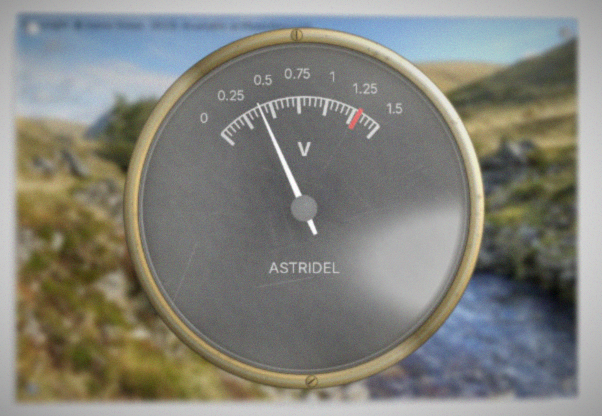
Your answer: 0.4,V
